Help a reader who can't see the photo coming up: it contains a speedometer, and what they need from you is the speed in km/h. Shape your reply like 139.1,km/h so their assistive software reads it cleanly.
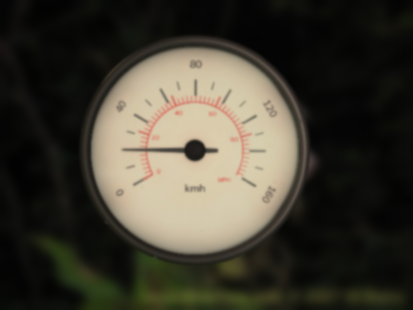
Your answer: 20,km/h
